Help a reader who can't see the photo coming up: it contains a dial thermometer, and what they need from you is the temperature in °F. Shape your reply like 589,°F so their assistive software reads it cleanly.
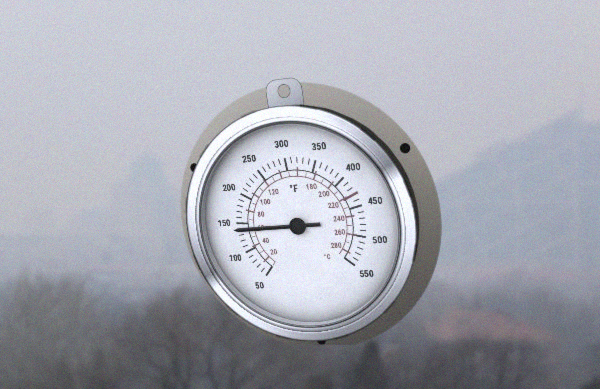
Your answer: 140,°F
